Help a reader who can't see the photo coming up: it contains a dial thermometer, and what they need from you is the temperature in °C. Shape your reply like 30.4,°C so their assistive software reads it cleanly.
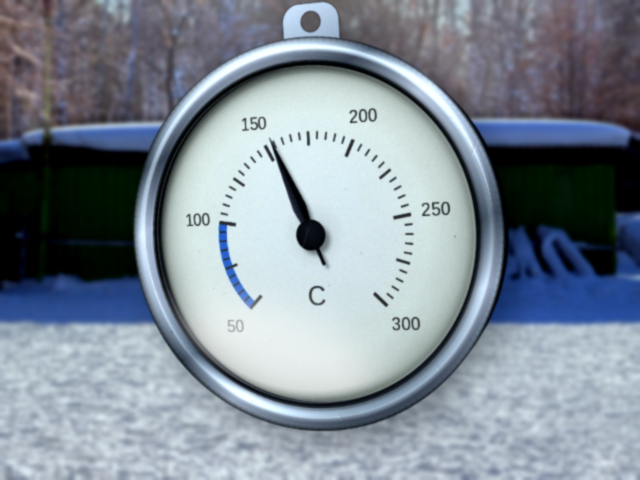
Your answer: 155,°C
